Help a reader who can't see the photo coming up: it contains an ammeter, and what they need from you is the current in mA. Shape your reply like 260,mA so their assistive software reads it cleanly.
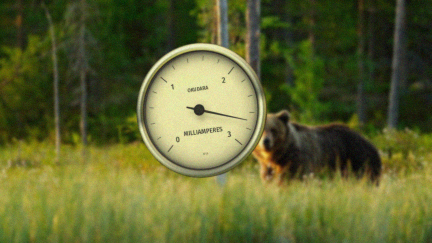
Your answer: 2.7,mA
